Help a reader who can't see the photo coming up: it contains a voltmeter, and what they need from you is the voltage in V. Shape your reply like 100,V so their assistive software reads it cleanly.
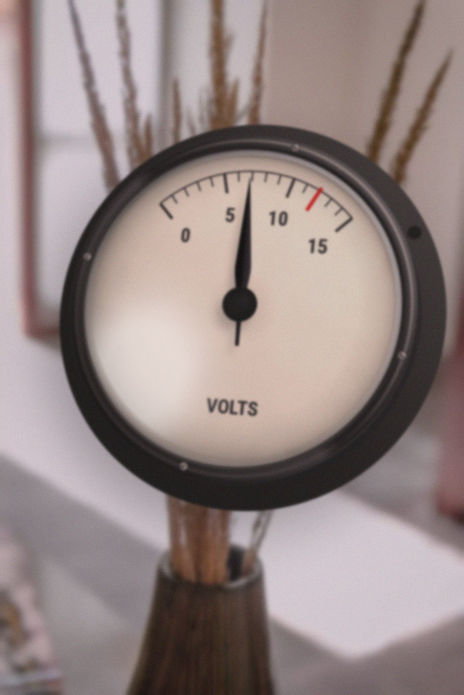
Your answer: 7,V
